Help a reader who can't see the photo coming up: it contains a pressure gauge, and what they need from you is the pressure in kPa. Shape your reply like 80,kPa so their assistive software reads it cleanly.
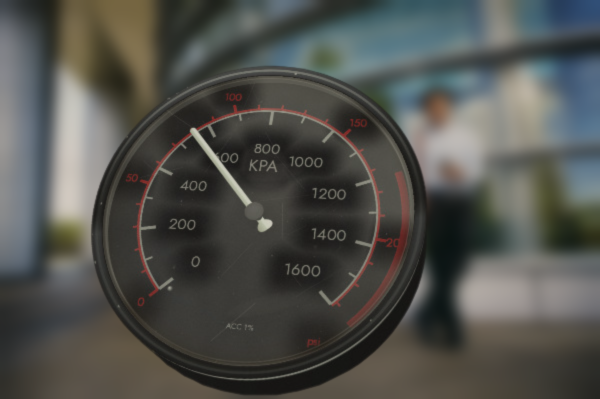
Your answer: 550,kPa
